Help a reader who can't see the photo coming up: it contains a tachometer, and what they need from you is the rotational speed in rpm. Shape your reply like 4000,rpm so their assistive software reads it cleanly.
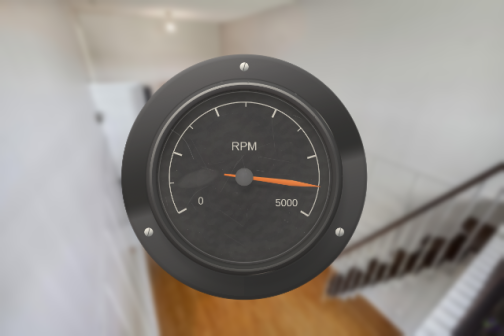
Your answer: 4500,rpm
